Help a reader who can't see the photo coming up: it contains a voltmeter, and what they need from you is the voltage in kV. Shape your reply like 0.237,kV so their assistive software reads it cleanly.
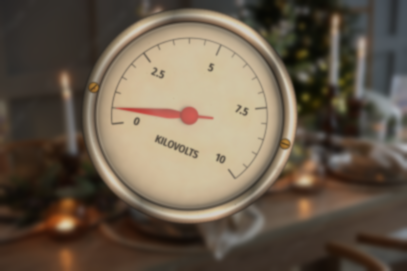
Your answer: 0.5,kV
